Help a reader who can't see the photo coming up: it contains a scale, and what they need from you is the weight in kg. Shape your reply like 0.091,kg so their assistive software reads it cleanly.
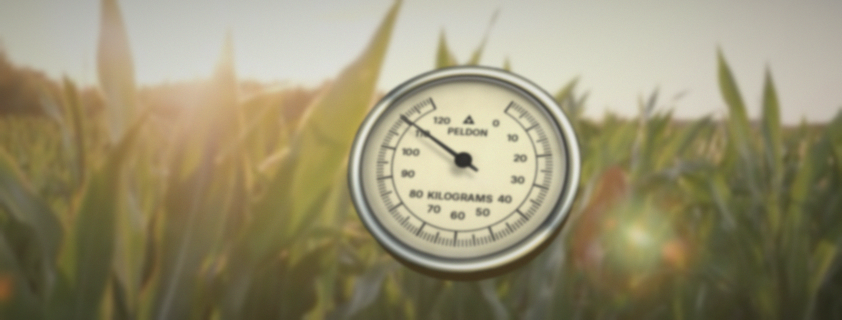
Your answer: 110,kg
